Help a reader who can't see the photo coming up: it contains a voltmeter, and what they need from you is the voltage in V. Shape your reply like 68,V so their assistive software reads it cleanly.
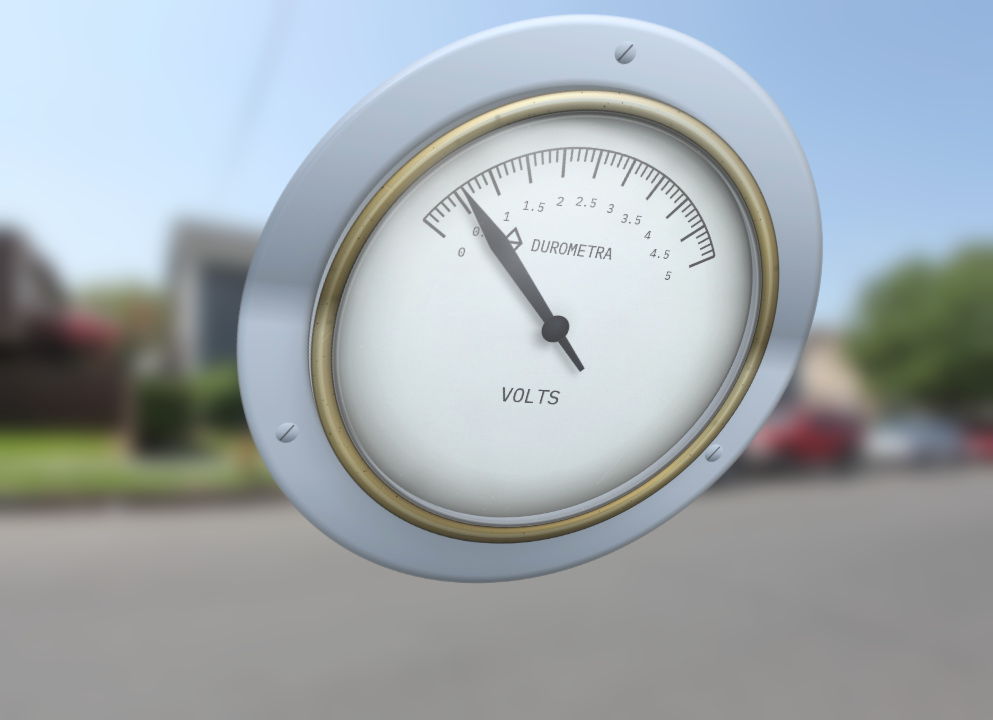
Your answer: 0.6,V
